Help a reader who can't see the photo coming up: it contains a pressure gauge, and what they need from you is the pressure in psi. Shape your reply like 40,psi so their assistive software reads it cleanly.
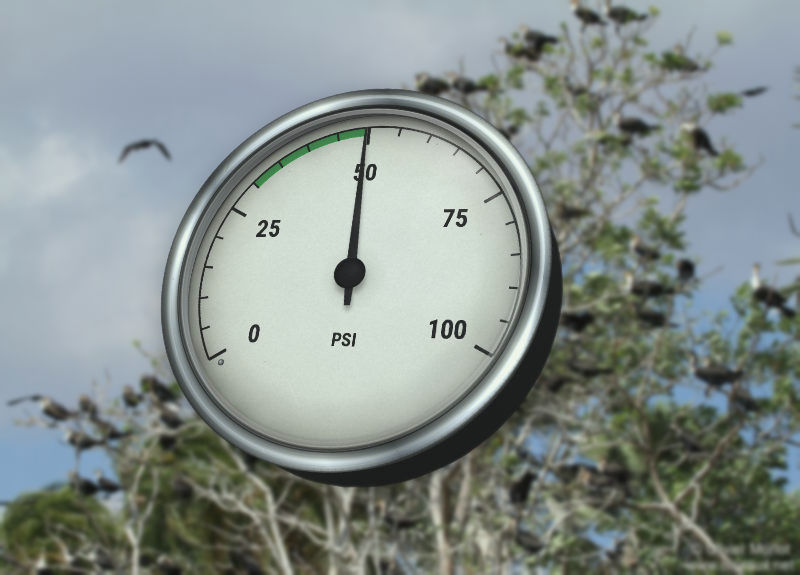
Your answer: 50,psi
